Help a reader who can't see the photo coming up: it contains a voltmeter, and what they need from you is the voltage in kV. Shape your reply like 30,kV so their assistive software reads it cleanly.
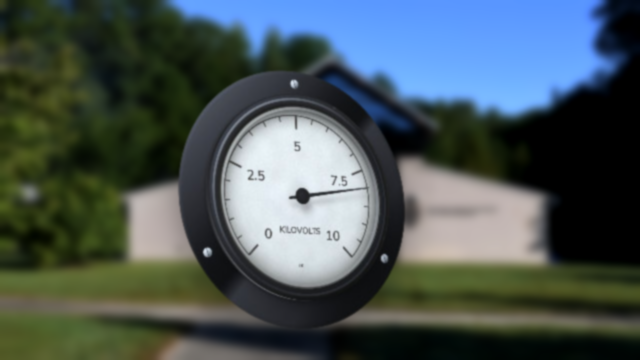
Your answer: 8,kV
